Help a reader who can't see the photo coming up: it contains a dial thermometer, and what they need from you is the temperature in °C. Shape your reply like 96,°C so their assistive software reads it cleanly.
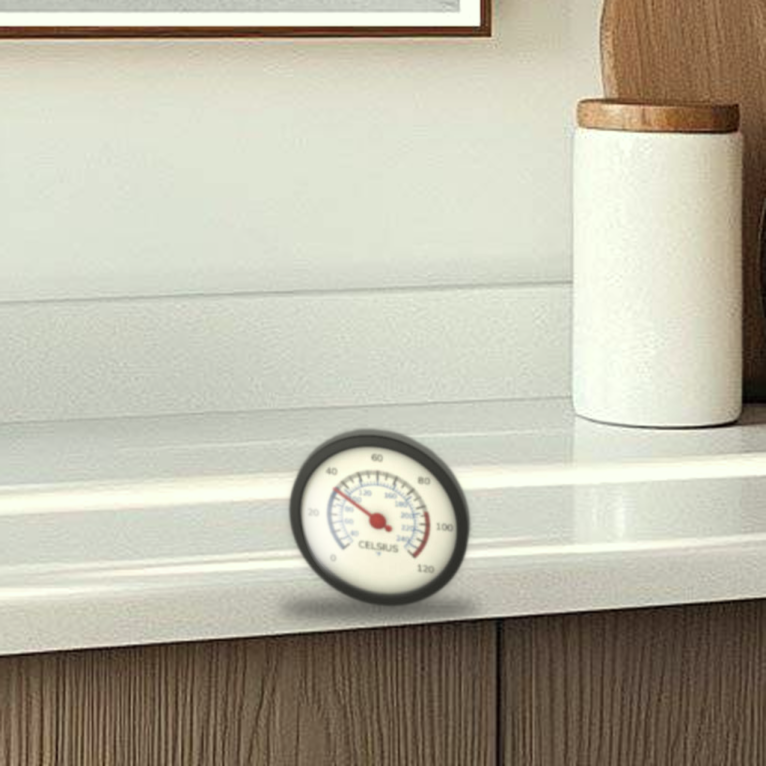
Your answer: 35,°C
